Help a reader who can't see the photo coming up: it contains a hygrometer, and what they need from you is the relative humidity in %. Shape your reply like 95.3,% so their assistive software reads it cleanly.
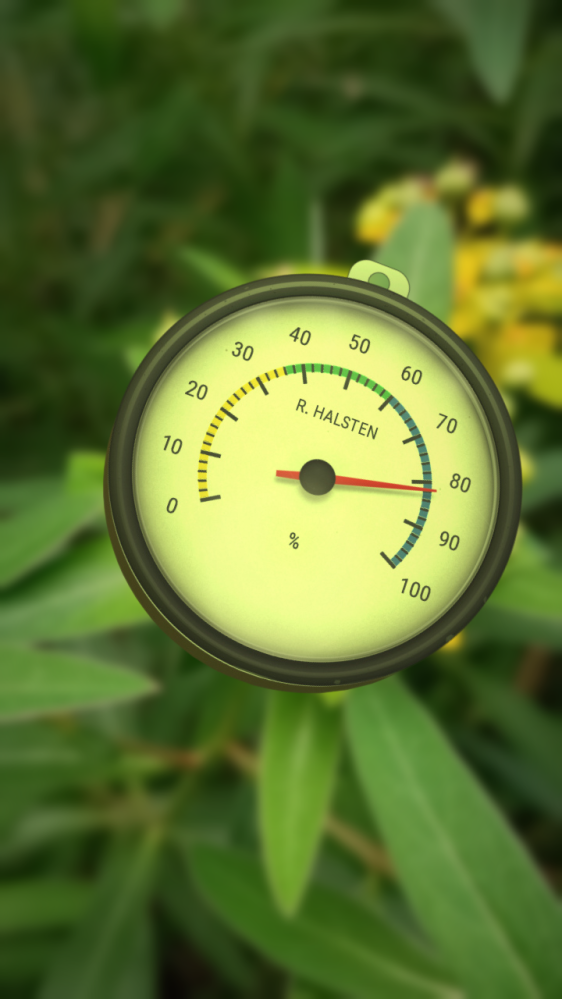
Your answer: 82,%
